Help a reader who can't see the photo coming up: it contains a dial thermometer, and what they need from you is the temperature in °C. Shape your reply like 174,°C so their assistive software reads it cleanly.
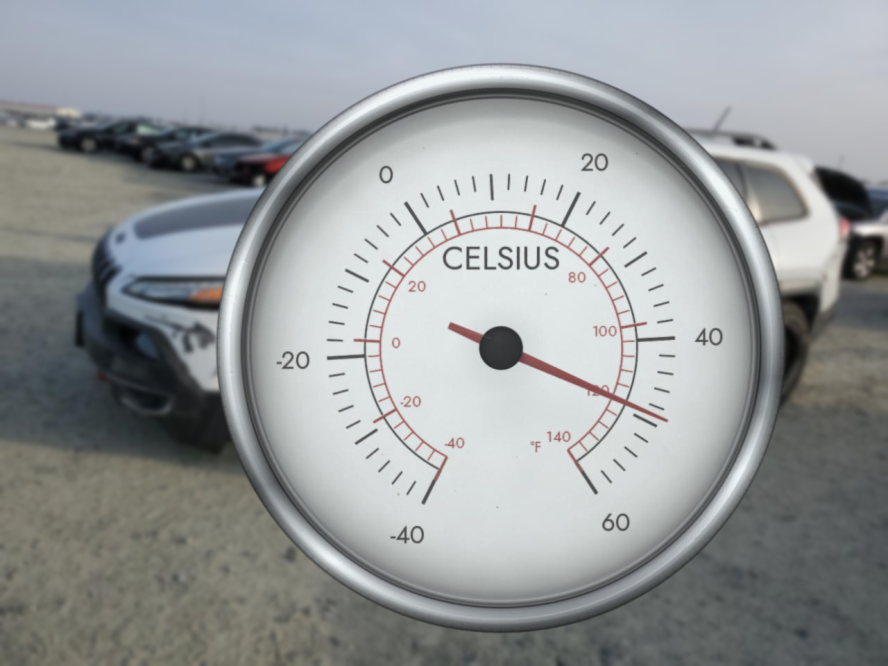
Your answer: 49,°C
